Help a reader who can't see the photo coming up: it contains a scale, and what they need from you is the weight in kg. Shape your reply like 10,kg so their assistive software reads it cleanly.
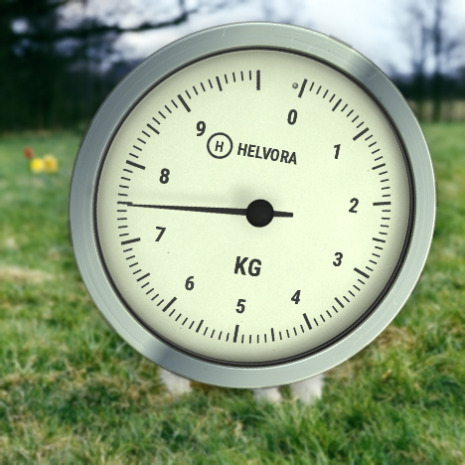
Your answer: 7.5,kg
